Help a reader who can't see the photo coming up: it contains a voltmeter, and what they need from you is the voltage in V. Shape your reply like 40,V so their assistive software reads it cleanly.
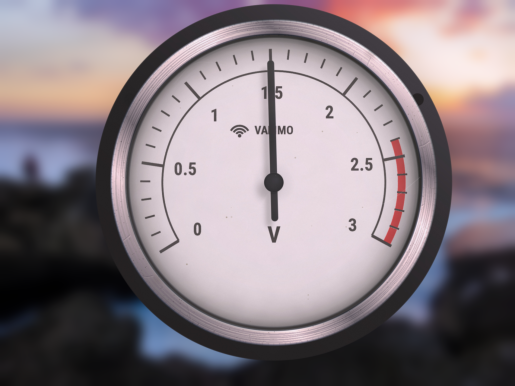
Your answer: 1.5,V
